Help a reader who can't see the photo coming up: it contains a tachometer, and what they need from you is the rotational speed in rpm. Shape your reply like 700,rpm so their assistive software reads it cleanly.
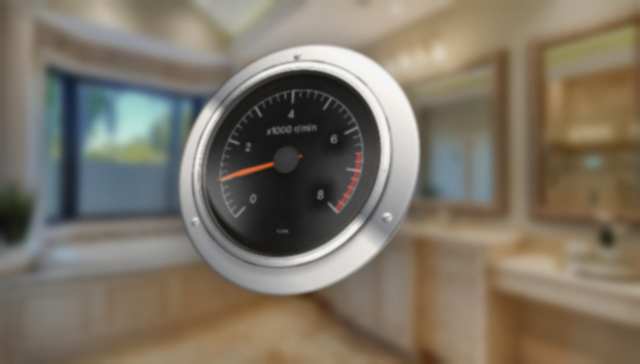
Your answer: 1000,rpm
